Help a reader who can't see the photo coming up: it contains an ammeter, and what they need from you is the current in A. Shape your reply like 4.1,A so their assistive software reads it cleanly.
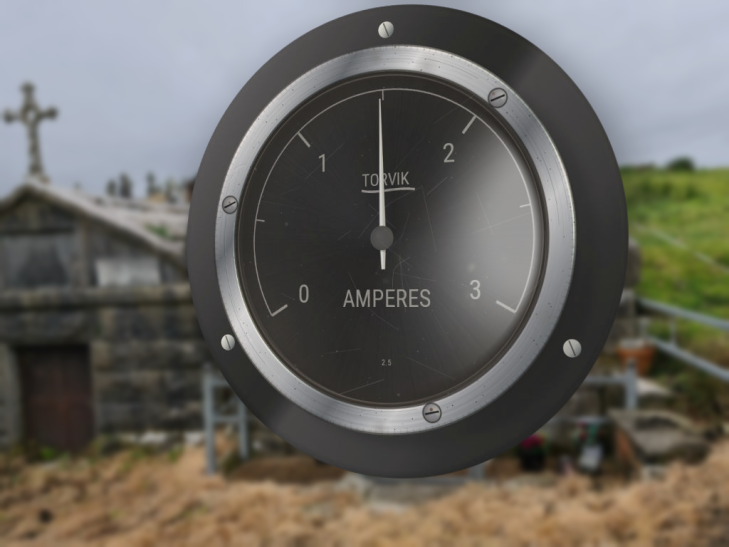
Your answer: 1.5,A
